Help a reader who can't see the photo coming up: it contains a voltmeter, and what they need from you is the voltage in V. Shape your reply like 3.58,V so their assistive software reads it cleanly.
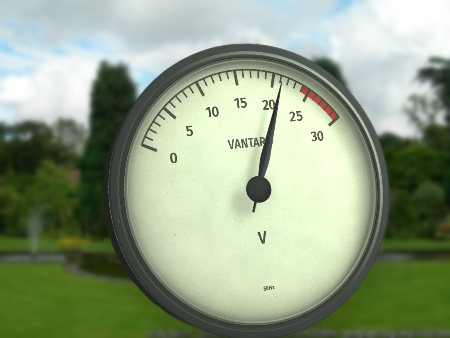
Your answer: 21,V
